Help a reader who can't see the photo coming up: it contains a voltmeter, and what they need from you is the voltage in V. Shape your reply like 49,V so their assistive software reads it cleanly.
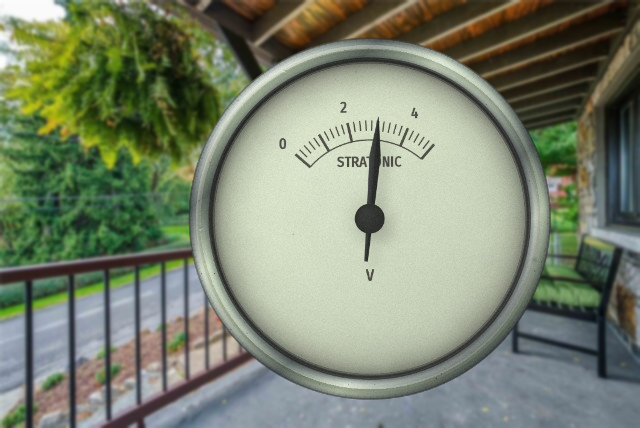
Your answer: 3,V
